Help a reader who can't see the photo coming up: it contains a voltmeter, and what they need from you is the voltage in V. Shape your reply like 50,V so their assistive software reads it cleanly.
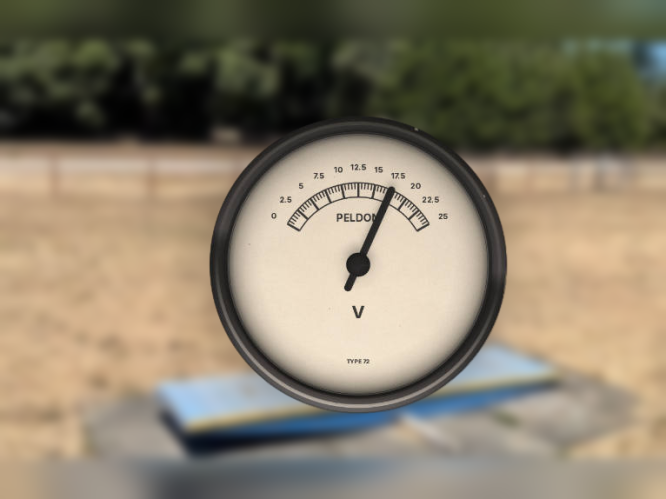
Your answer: 17.5,V
